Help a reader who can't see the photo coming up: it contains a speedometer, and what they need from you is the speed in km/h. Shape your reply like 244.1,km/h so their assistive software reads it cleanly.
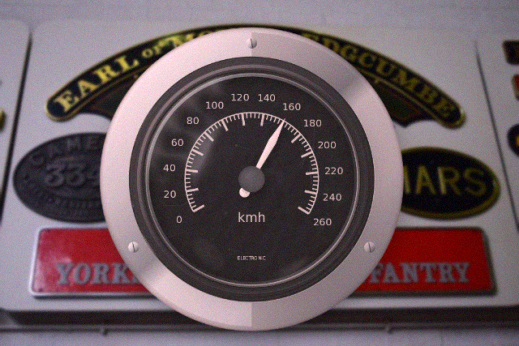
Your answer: 160,km/h
